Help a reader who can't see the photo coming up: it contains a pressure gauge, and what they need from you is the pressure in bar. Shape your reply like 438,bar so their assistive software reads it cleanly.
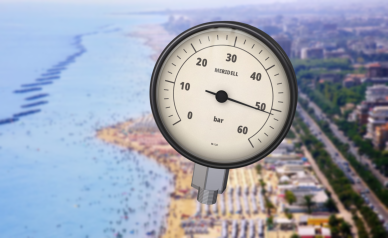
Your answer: 51,bar
